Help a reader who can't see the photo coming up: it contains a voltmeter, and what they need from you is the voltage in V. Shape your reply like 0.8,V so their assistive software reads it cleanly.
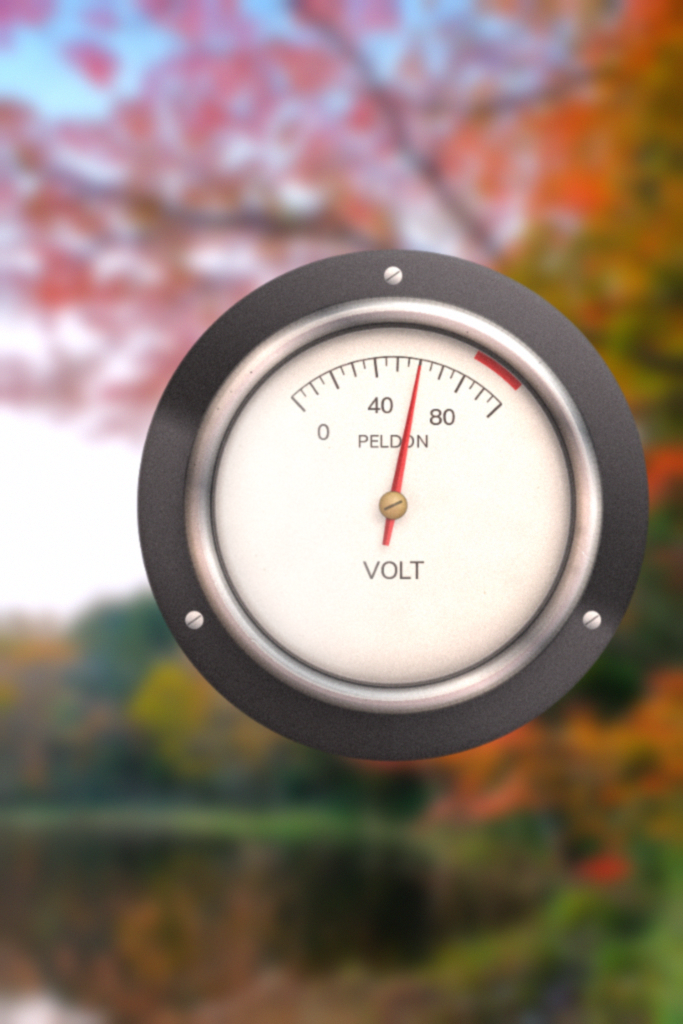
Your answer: 60,V
